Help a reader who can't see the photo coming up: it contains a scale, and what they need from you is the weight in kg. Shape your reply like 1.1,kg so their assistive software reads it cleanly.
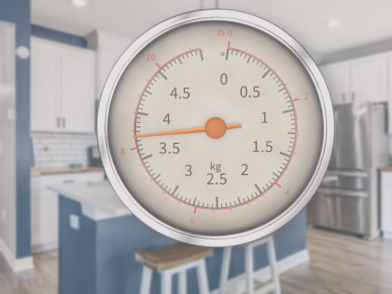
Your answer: 3.75,kg
